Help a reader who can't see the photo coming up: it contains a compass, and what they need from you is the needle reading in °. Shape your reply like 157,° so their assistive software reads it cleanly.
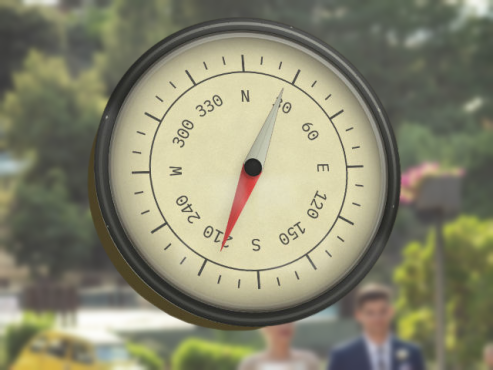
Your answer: 205,°
